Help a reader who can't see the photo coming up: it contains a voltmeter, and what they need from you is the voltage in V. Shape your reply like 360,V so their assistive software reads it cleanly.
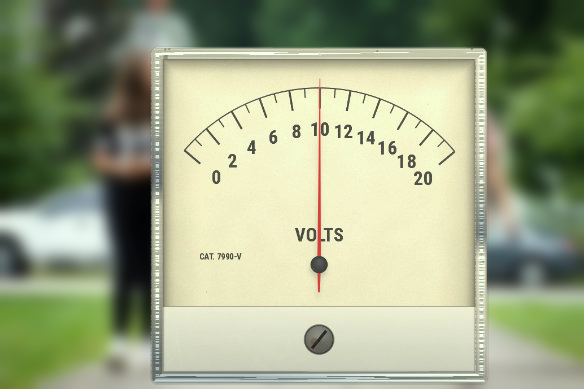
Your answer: 10,V
